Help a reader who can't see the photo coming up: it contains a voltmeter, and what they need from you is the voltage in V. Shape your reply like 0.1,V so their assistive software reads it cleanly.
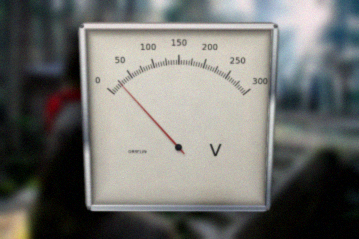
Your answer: 25,V
